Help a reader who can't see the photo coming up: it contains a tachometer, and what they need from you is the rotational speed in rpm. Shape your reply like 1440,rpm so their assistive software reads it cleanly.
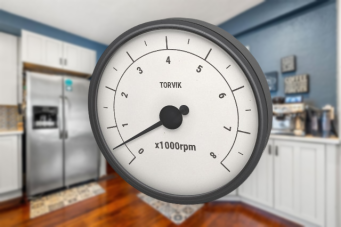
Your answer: 500,rpm
